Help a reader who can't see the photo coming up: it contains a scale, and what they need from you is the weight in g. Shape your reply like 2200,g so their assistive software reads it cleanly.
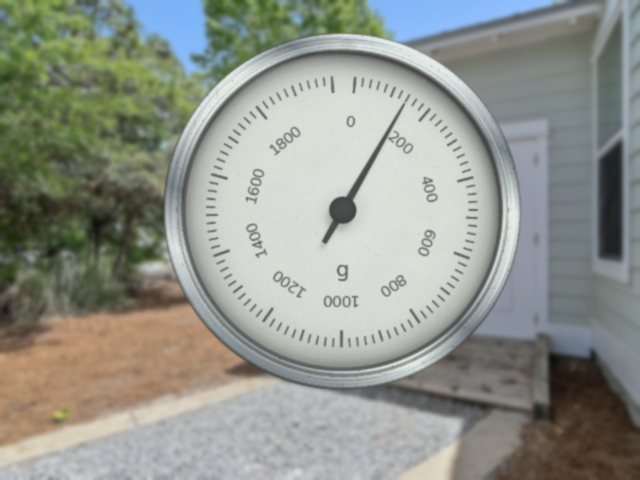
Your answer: 140,g
